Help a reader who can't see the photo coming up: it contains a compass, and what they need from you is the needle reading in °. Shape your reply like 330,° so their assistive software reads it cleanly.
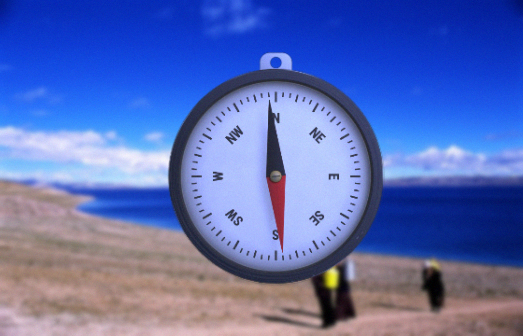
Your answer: 175,°
